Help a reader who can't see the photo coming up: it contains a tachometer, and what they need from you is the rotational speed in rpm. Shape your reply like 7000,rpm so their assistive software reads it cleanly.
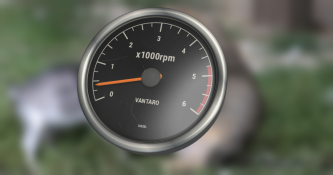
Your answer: 375,rpm
